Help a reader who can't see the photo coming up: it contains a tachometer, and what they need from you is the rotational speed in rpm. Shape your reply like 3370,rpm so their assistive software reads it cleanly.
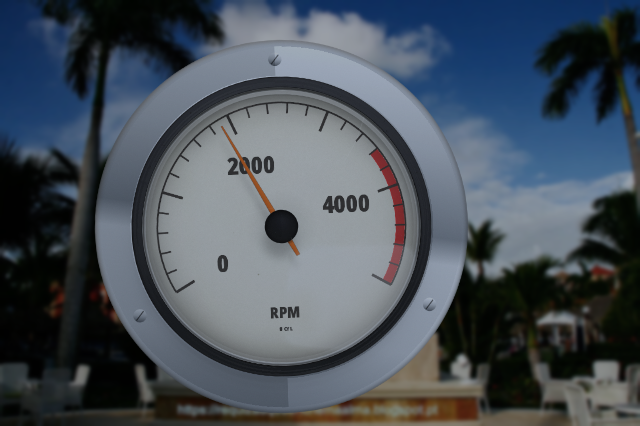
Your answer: 1900,rpm
